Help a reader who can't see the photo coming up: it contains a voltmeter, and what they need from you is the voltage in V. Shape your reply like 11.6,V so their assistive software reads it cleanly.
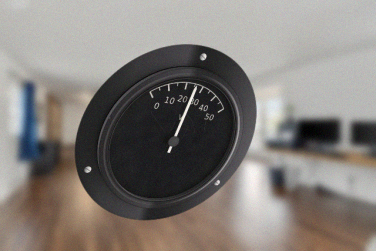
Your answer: 25,V
